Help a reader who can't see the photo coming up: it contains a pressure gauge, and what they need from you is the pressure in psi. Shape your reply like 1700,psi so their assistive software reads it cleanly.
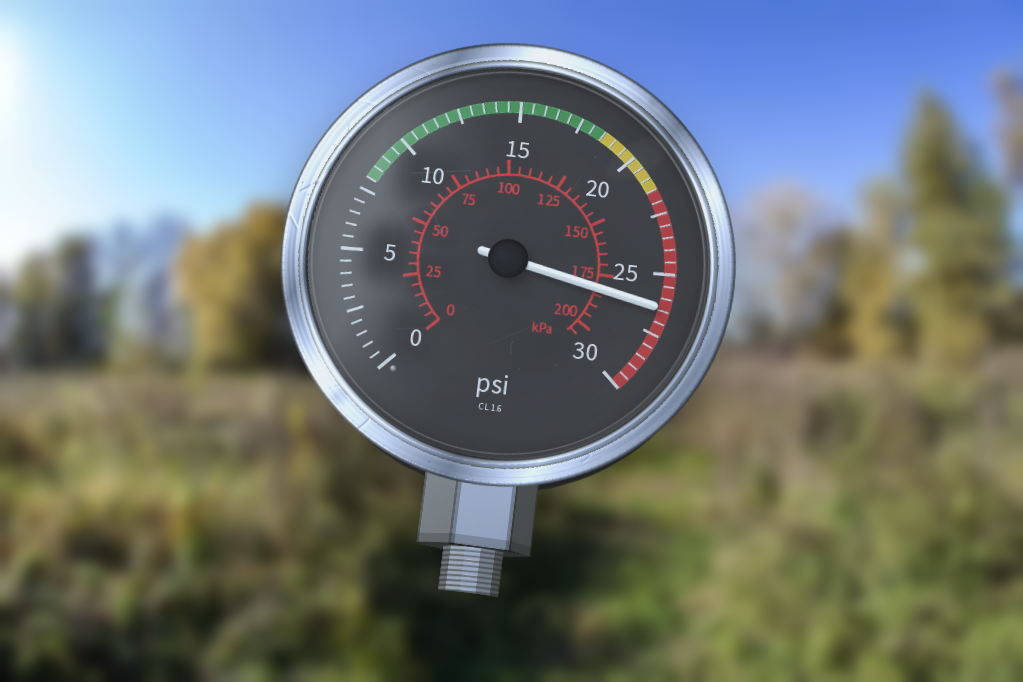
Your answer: 26.5,psi
